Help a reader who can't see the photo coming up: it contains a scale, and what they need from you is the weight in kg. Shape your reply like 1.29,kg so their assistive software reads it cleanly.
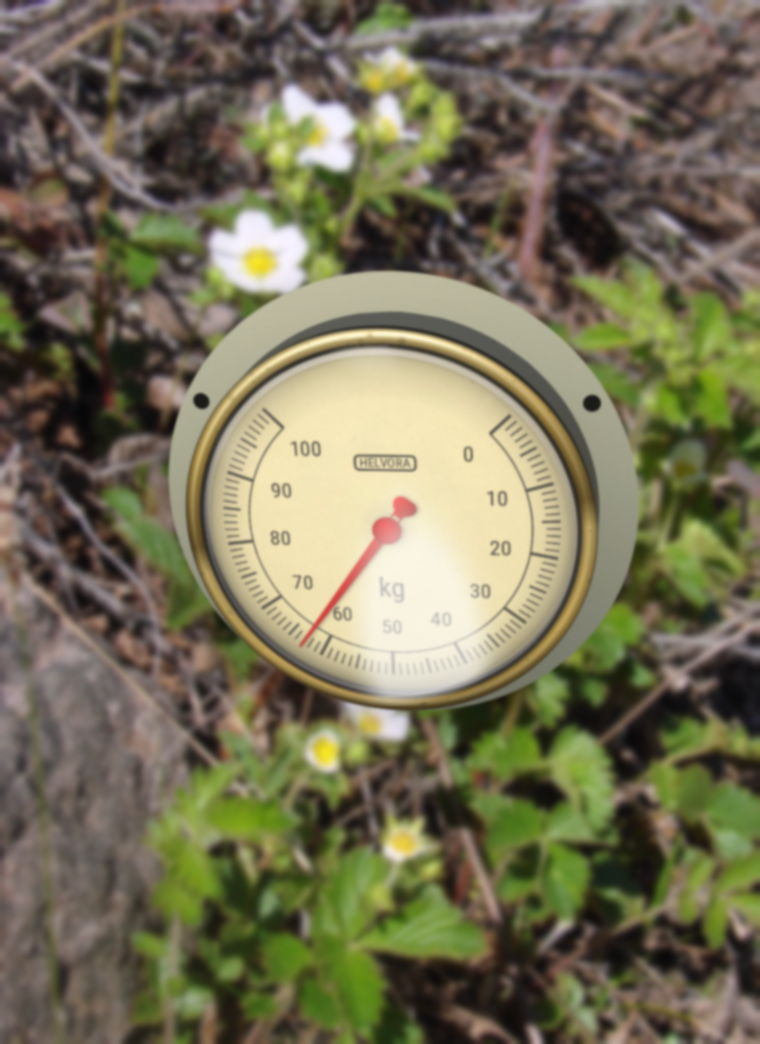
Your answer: 63,kg
